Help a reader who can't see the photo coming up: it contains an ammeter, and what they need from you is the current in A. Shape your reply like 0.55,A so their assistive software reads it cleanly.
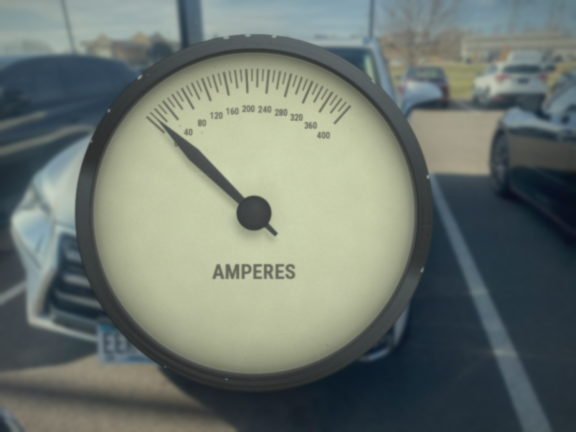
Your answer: 10,A
